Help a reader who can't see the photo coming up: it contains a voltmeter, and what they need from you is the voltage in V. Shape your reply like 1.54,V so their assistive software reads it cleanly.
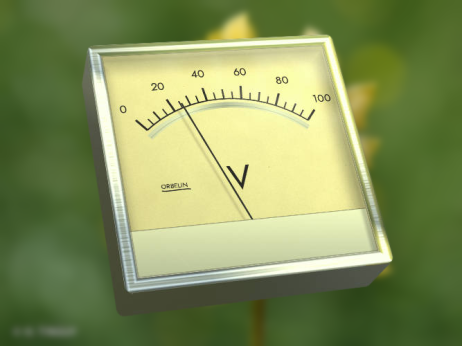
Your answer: 25,V
